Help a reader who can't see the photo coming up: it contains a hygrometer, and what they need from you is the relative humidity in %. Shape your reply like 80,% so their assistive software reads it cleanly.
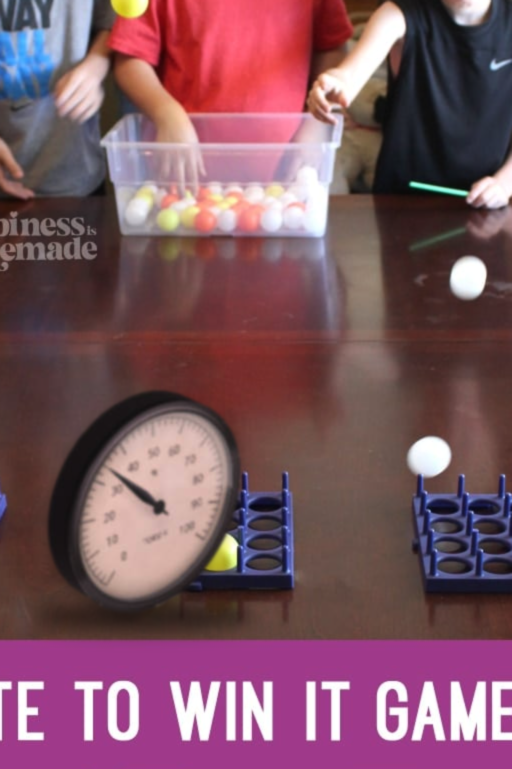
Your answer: 34,%
